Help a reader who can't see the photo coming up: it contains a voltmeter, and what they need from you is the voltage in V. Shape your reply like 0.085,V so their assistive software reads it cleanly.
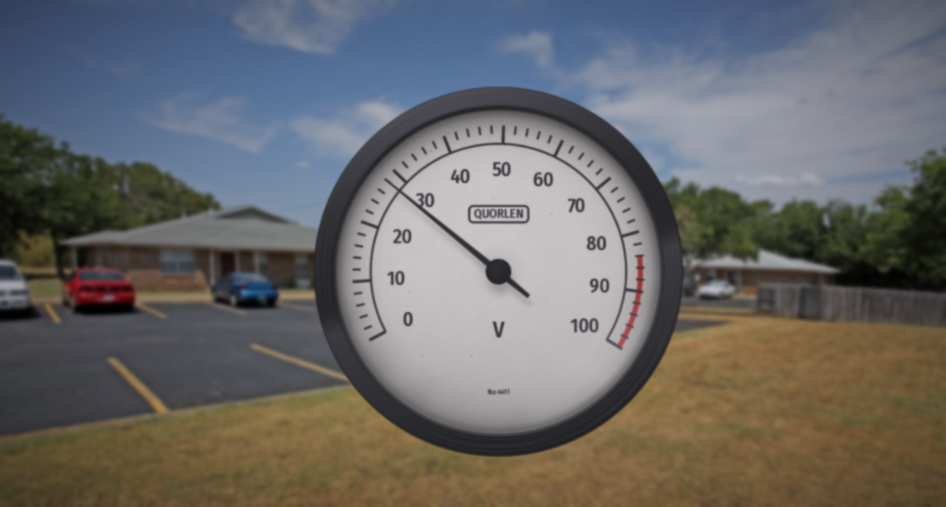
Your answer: 28,V
